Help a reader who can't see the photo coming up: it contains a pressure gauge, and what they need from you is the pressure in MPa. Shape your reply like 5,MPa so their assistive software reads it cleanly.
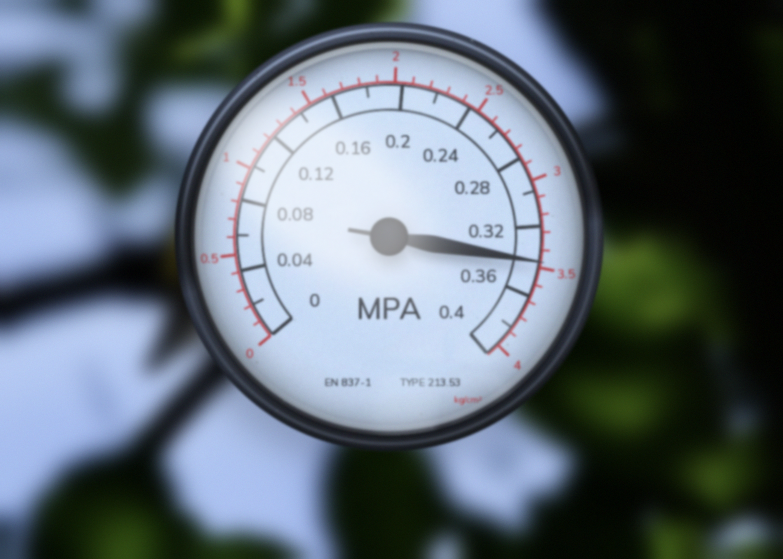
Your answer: 0.34,MPa
